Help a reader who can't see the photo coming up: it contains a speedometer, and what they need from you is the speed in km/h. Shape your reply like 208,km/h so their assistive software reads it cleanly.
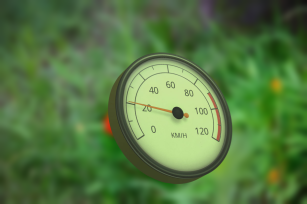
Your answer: 20,km/h
